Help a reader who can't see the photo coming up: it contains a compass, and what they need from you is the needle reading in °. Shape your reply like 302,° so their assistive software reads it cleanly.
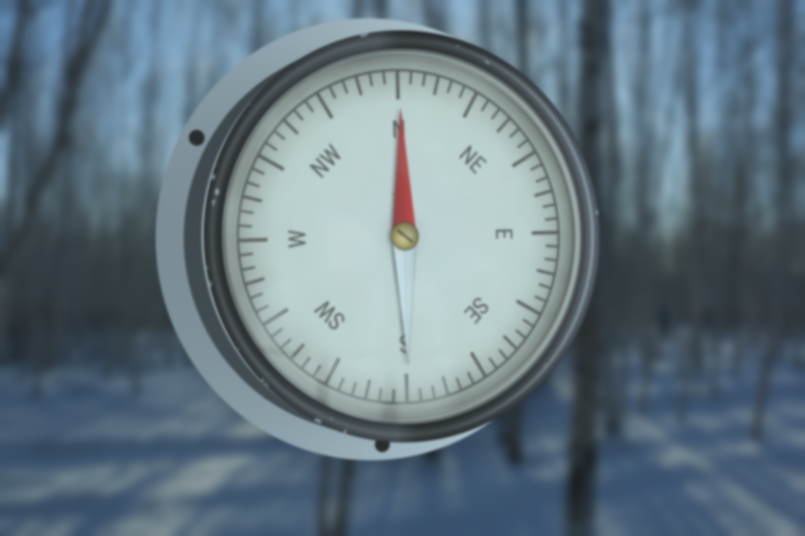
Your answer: 0,°
